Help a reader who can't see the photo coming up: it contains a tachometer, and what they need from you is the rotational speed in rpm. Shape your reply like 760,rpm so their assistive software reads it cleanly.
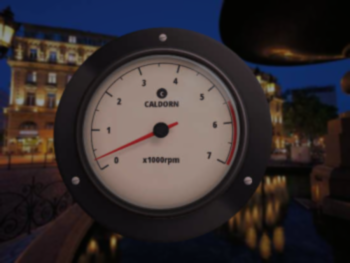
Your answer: 250,rpm
